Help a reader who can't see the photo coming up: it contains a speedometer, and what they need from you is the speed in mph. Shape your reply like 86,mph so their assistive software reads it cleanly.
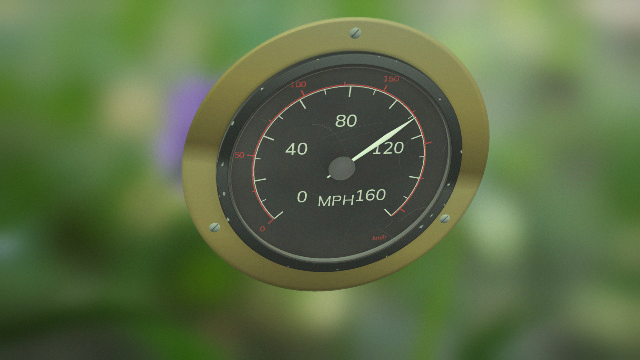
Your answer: 110,mph
